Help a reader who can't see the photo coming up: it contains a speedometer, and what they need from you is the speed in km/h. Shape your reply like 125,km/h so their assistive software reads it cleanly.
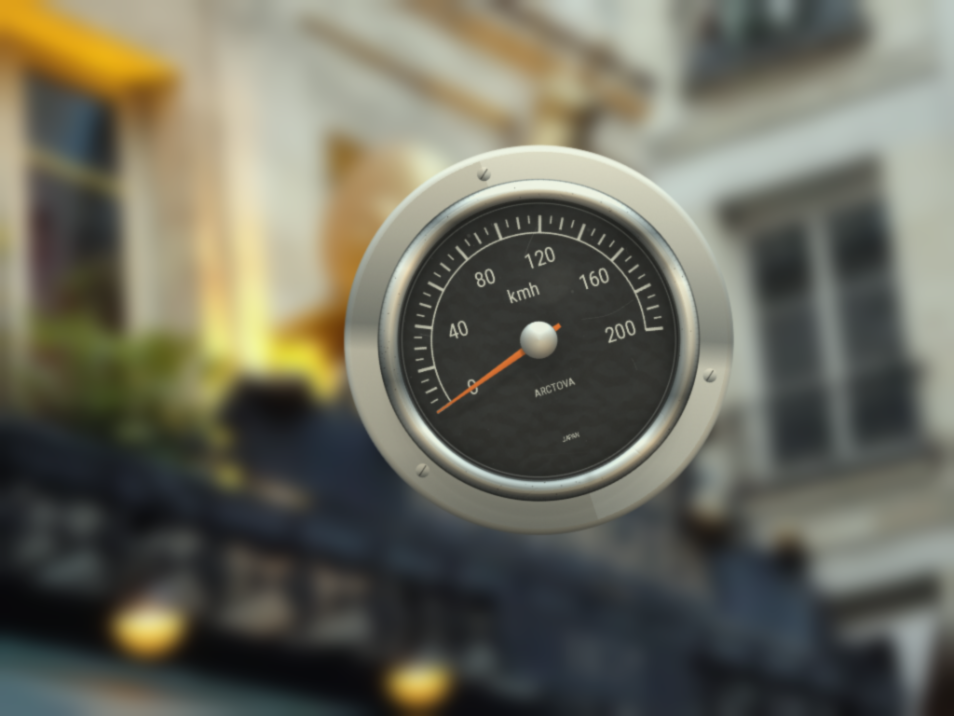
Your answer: 0,km/h
